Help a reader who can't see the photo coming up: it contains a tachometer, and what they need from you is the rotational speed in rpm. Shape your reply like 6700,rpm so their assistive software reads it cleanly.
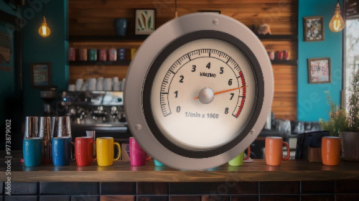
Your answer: 6500,rpm
